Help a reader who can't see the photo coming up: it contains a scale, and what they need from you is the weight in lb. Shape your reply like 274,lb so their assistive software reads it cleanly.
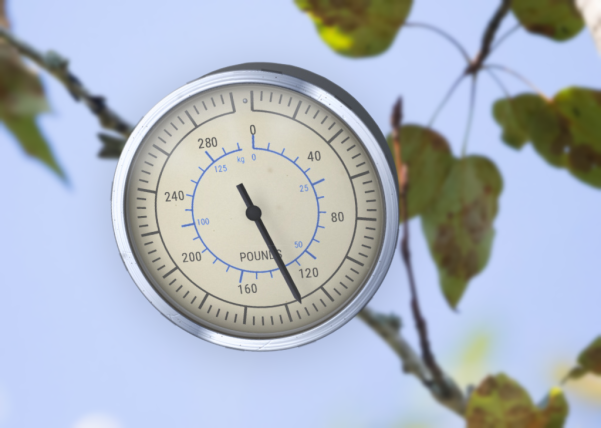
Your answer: 132,lb
